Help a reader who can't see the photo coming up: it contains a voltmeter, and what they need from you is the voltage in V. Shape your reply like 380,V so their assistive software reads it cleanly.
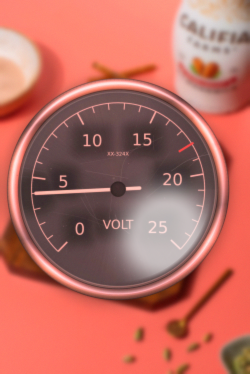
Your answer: 4,V
